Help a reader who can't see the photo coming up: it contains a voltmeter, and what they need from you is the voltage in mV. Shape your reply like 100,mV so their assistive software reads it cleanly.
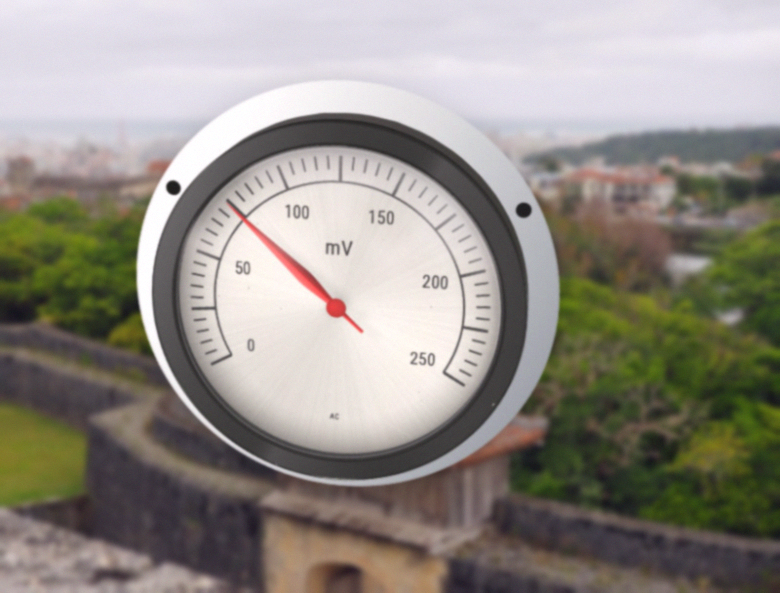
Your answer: 75,mV
